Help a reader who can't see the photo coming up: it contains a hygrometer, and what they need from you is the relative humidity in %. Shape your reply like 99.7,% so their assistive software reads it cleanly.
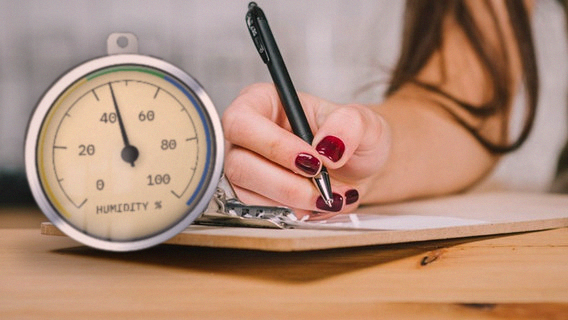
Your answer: 45,%
